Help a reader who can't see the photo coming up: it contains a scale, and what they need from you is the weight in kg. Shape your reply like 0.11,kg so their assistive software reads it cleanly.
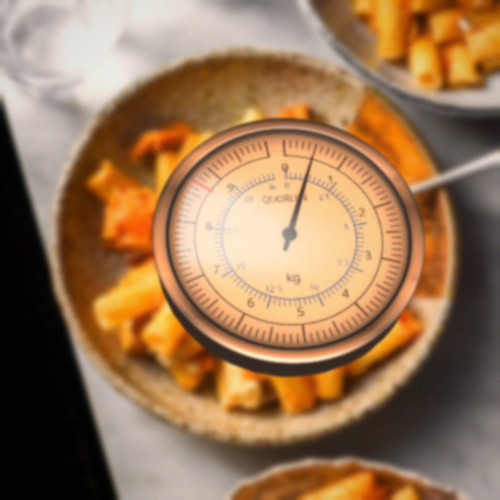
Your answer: 0.5,kg
